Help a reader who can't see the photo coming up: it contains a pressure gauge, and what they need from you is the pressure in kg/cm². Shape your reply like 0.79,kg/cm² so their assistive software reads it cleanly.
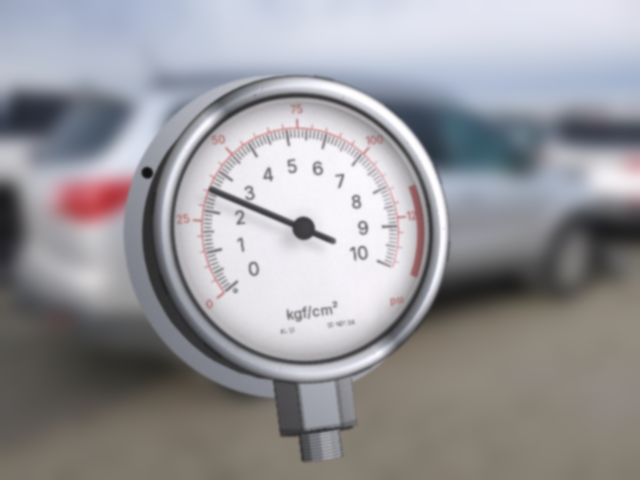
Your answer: 2.5,kg/cm²
